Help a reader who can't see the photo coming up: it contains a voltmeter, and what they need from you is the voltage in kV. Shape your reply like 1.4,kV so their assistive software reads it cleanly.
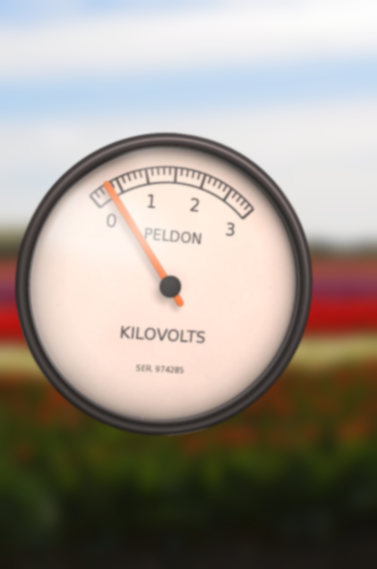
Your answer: 0.3,kV
